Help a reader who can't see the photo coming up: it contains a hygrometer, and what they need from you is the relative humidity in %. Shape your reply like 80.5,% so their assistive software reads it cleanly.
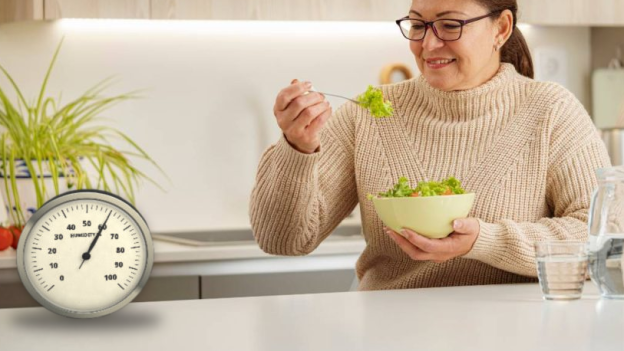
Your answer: 60,%
